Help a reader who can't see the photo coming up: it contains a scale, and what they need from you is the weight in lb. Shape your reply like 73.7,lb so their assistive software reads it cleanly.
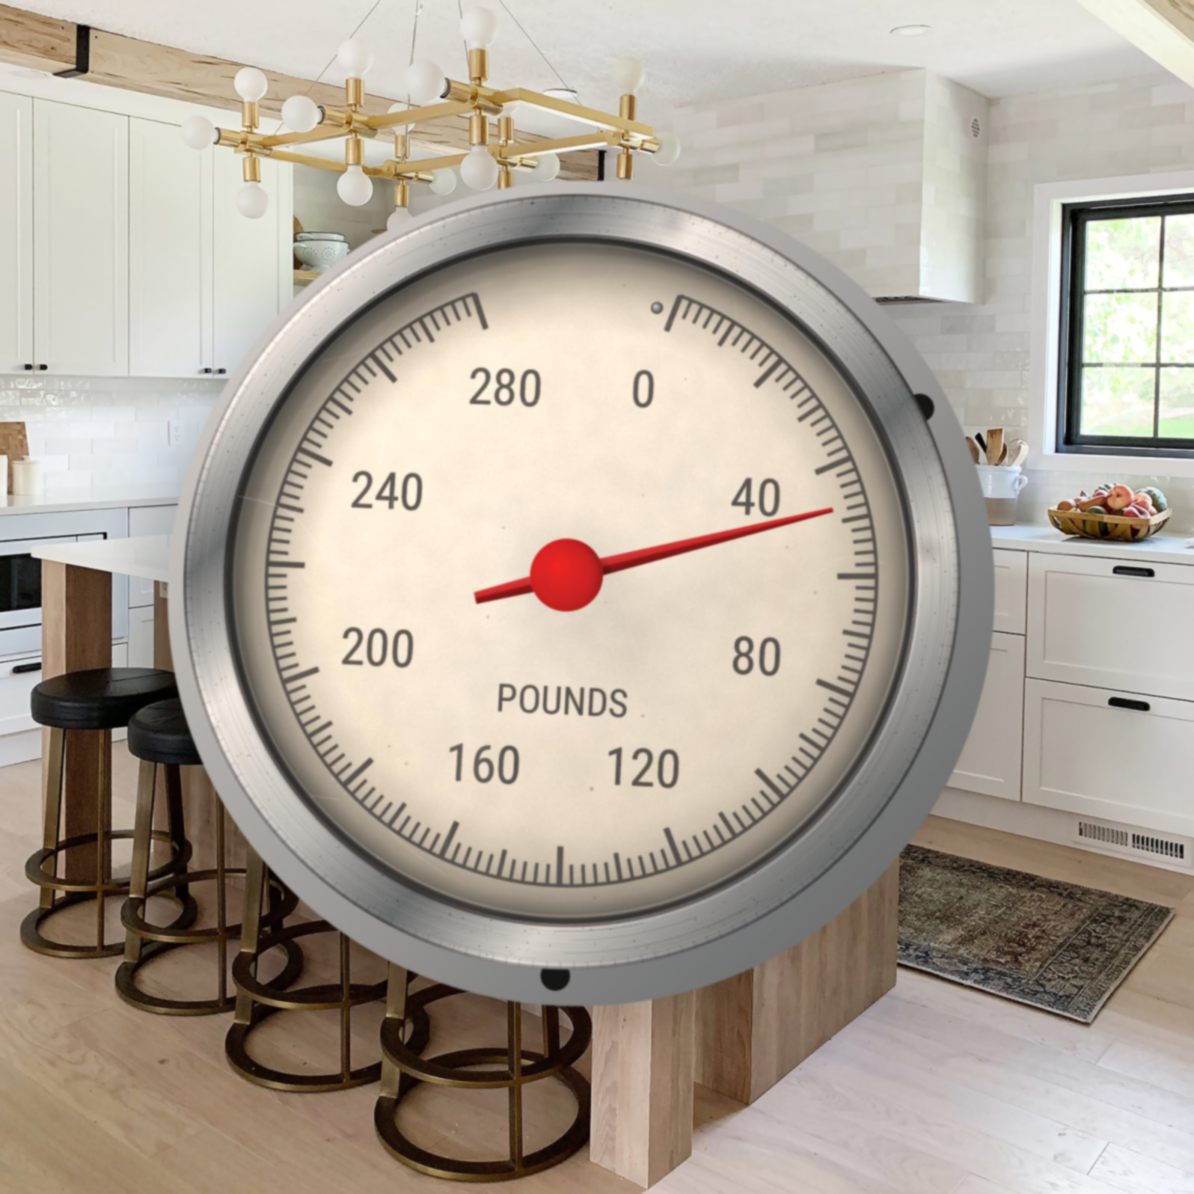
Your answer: 48,lb
